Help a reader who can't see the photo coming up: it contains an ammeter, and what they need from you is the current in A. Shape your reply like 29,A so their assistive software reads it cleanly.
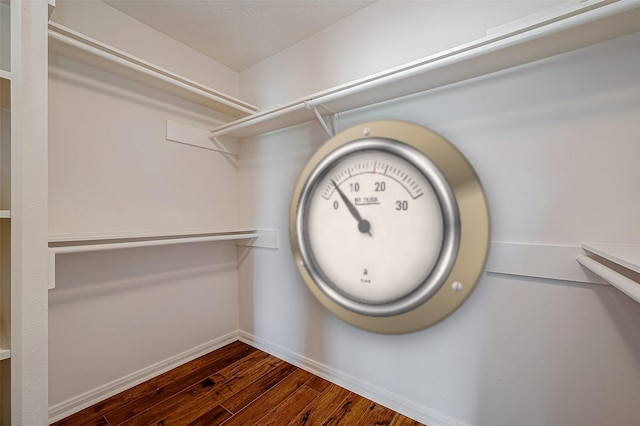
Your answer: 5,A
